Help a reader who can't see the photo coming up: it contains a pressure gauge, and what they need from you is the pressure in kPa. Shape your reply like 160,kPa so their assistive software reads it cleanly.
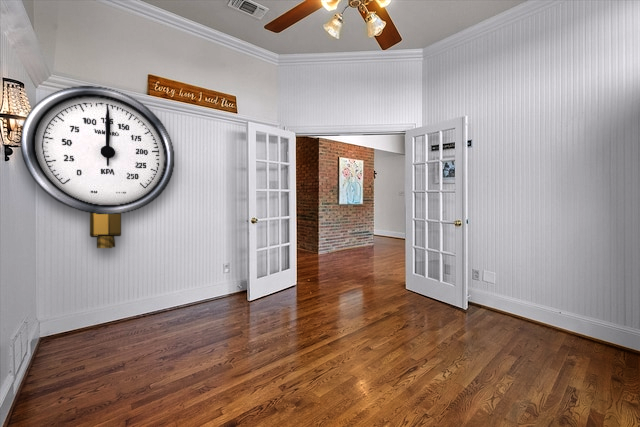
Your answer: 125,kPa
